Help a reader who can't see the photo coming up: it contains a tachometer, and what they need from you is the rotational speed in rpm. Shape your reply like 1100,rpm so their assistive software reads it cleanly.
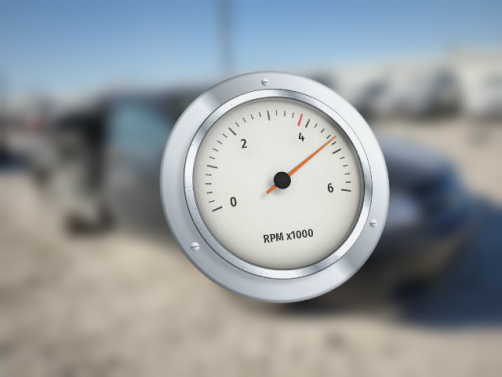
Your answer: 4700,rpm
